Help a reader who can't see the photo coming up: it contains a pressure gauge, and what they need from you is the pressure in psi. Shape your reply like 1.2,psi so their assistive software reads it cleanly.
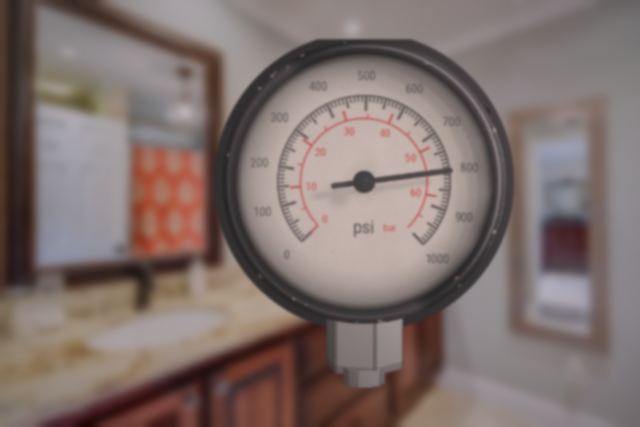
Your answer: 800,psi
